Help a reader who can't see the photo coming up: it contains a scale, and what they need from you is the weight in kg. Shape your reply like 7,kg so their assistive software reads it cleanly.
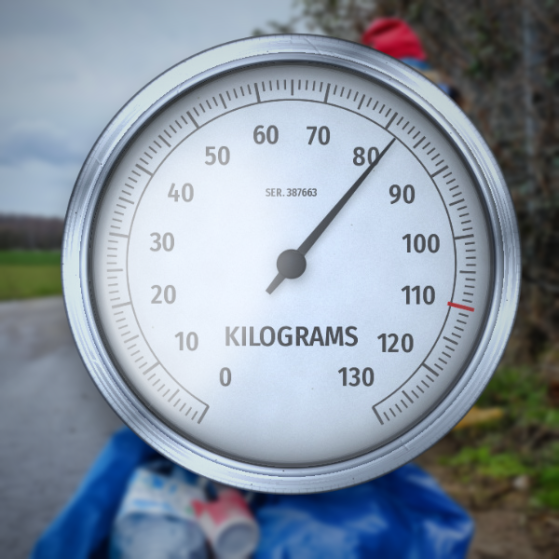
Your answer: 82,kg
